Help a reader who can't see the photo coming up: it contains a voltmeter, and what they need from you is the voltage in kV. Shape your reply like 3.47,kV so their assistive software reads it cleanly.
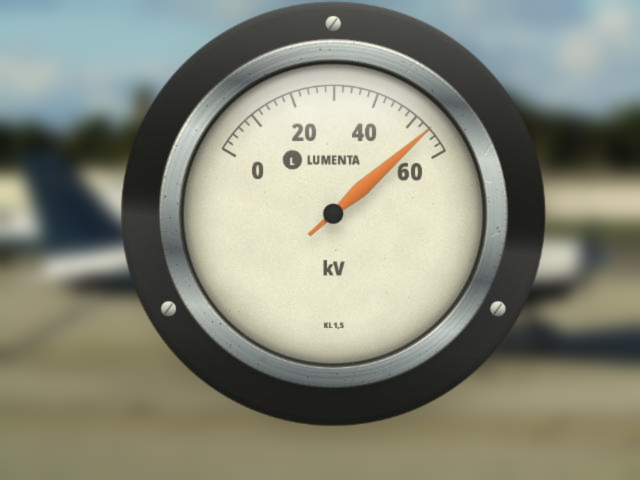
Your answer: 54,kV
